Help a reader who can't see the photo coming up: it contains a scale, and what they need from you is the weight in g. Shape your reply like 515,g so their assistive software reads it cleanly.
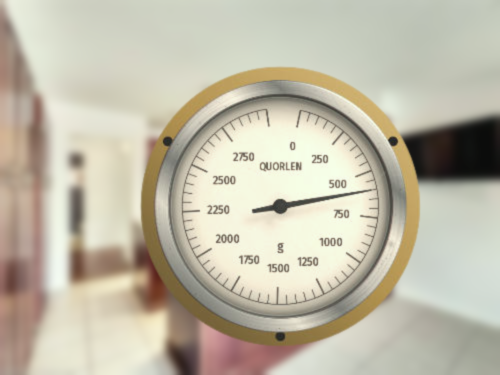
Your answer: 600,g
